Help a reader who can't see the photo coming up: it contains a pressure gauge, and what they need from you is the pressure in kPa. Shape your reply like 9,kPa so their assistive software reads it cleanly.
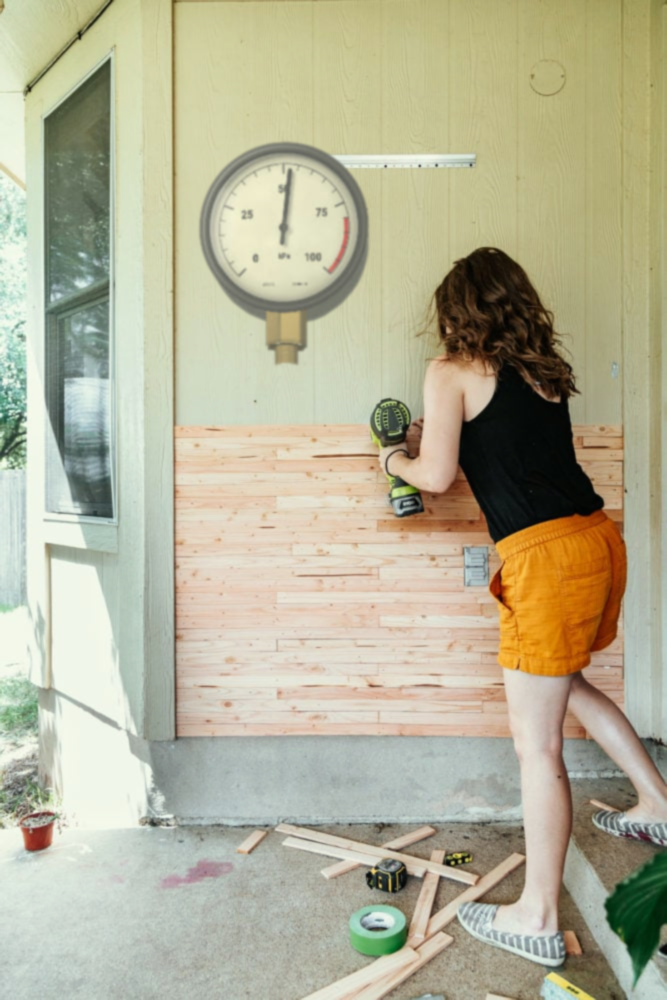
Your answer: 52.5,kPa
